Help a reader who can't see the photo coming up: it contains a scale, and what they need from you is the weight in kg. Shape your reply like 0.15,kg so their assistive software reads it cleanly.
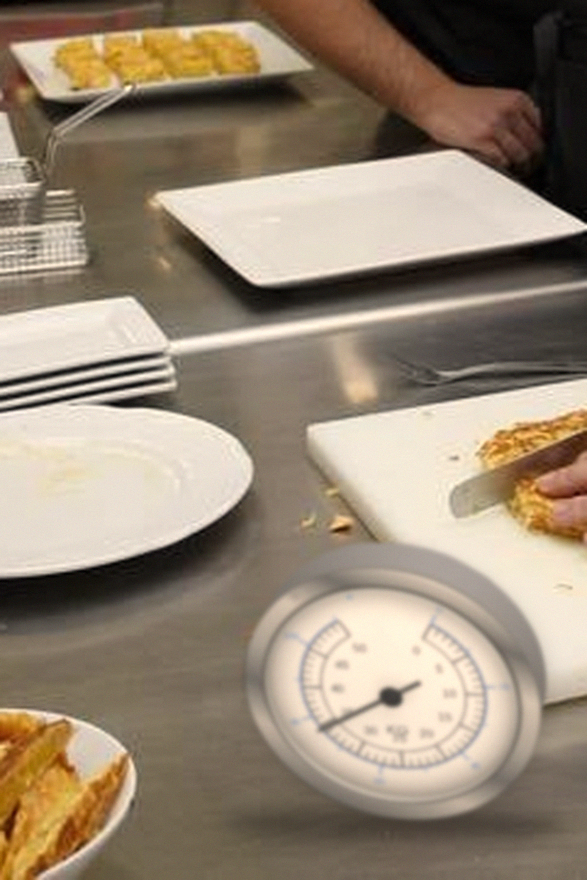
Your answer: 35,kg
